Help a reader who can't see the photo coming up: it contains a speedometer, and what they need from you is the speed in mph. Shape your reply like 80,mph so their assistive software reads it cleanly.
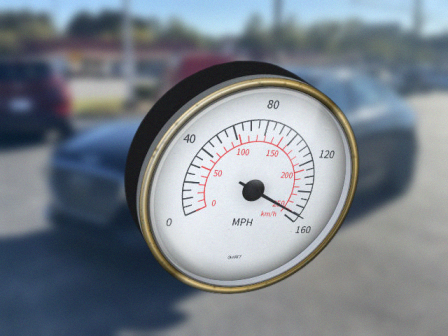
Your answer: 155,mph
